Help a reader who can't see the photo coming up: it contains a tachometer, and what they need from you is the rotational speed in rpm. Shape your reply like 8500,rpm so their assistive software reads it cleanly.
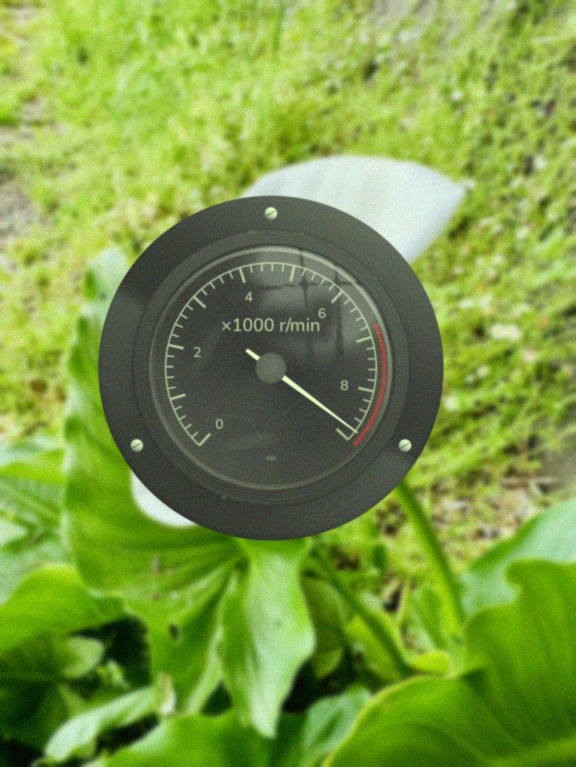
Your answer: 8800,rpm
